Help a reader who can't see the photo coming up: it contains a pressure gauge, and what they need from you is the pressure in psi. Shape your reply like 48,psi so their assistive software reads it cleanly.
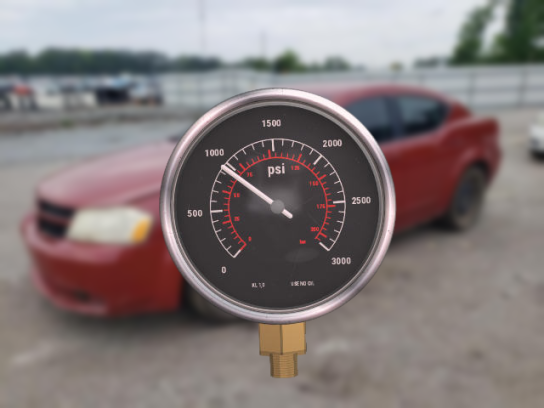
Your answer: 950,psi
